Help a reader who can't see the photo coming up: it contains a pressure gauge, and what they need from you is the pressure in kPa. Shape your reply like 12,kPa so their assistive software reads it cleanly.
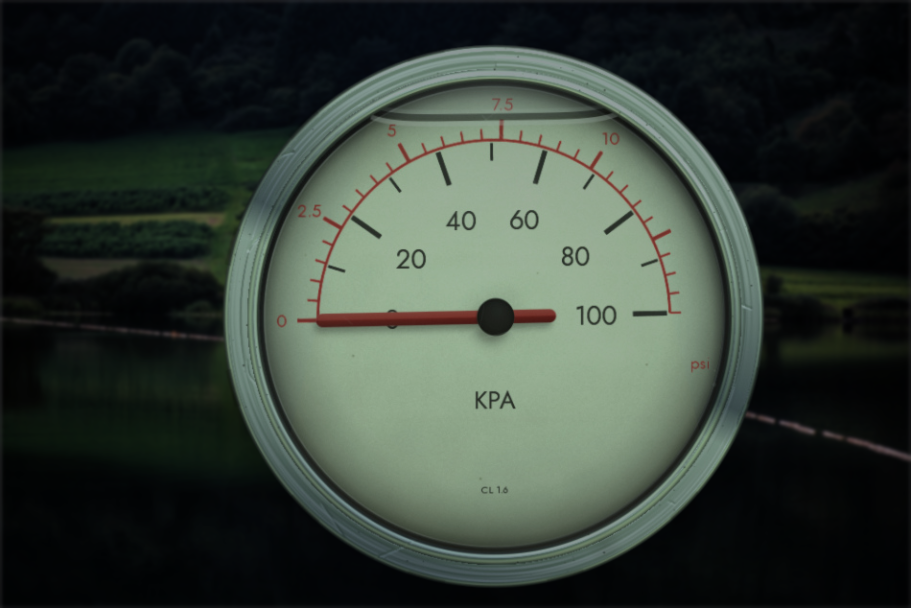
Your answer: 0,kPa
